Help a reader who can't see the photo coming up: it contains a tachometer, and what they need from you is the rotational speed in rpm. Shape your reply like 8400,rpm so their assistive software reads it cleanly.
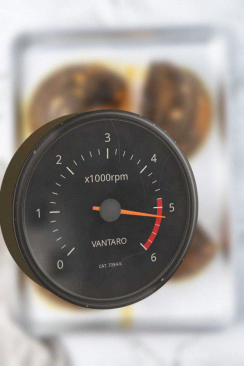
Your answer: 5200,rpm
